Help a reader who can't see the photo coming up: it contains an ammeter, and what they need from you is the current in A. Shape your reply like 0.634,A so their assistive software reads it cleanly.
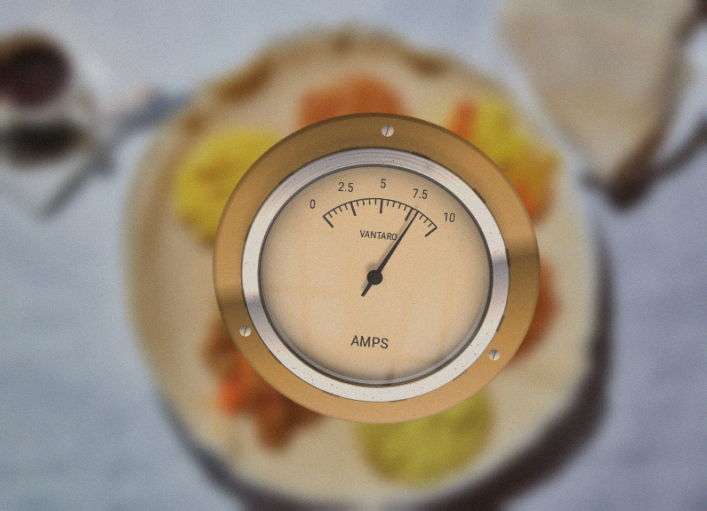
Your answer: 8,A
